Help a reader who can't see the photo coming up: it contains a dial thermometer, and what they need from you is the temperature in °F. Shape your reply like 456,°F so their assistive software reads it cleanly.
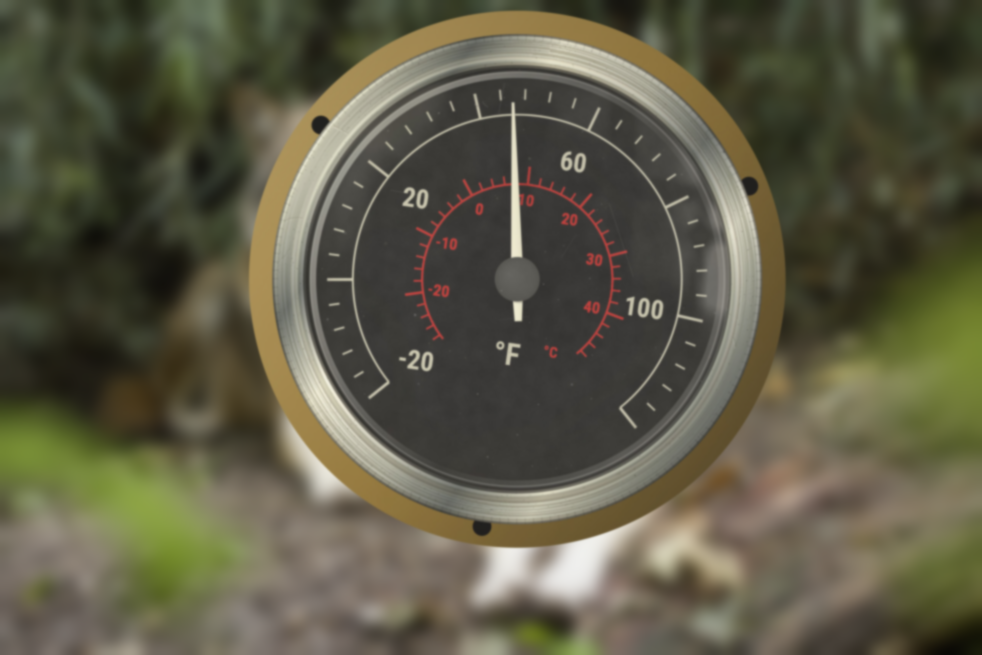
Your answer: 46,°F
